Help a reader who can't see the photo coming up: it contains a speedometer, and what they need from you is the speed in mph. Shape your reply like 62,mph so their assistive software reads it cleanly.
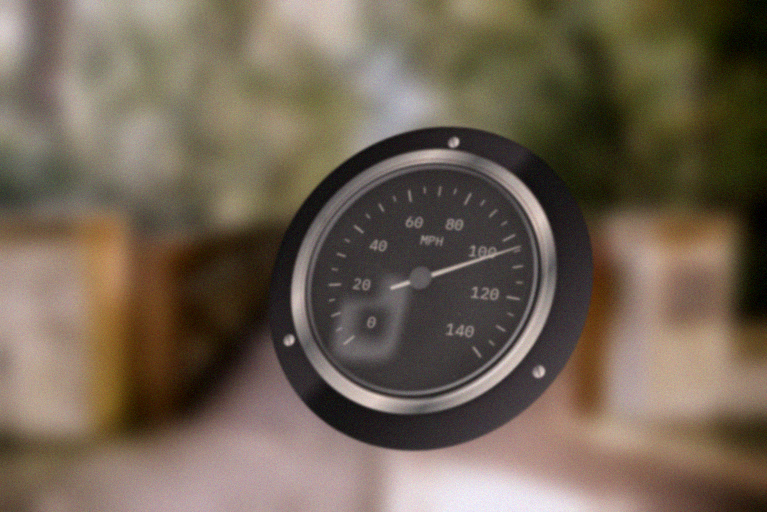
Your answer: 105,mph
